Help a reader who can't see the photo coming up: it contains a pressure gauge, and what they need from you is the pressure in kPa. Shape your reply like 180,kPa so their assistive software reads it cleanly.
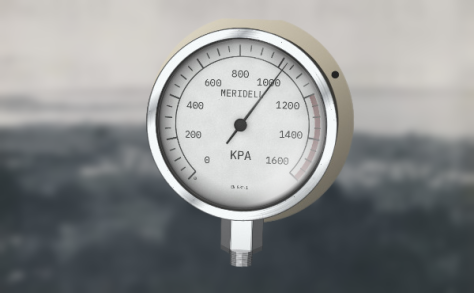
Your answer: 1025,kPa
